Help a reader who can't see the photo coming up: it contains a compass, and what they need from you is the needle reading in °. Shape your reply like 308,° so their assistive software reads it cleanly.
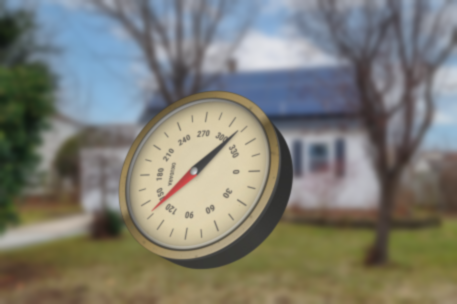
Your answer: 135,°
